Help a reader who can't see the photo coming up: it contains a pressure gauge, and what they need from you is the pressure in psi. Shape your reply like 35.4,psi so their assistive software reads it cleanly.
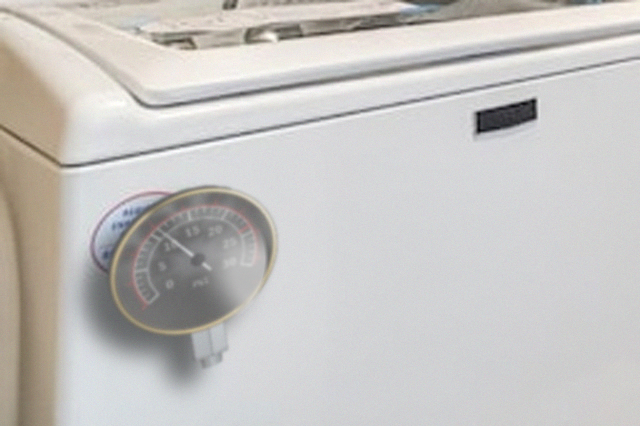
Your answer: 11,psi
